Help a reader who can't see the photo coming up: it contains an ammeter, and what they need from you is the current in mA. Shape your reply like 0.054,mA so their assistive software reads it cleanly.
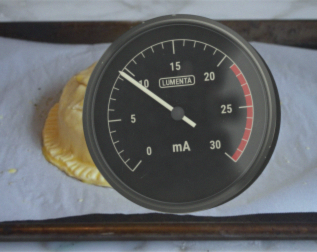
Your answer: 9.5,mA
